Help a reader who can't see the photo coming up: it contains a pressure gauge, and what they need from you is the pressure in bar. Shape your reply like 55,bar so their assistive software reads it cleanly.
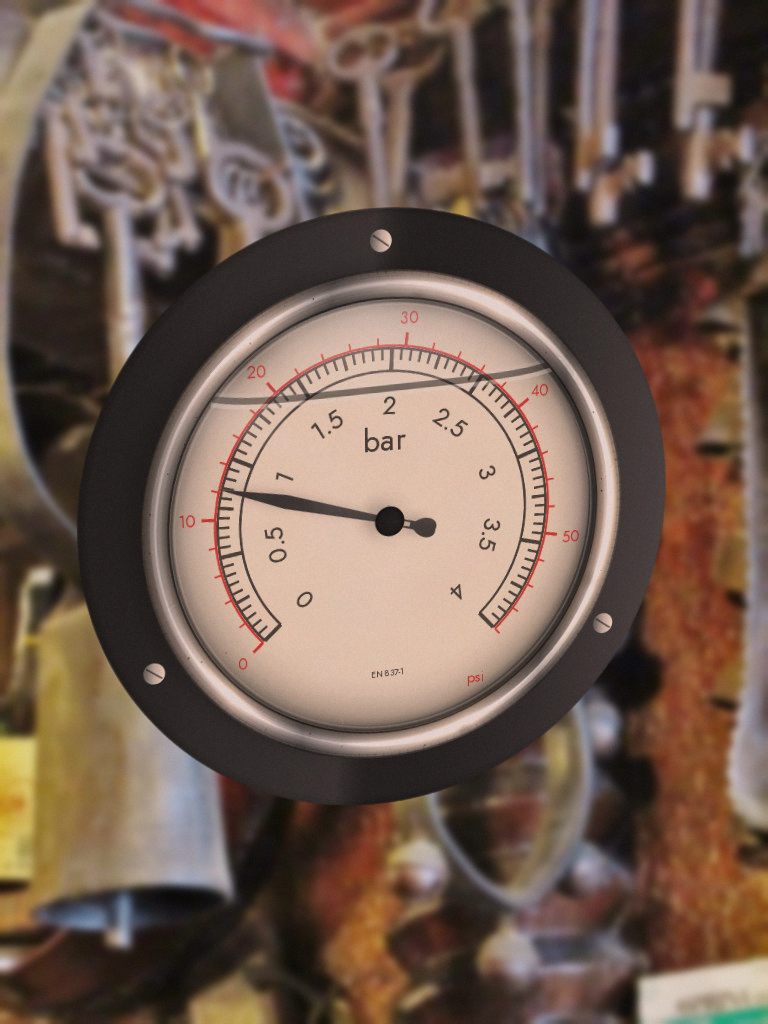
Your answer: 0.85,bar
